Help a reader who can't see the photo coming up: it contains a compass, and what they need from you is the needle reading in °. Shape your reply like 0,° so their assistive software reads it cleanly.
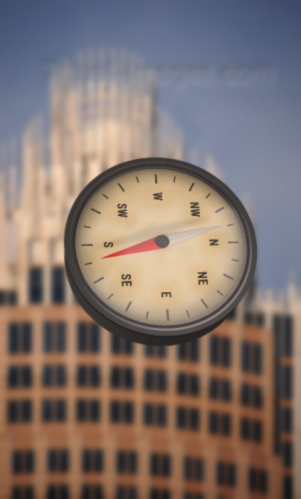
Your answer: 165,°
